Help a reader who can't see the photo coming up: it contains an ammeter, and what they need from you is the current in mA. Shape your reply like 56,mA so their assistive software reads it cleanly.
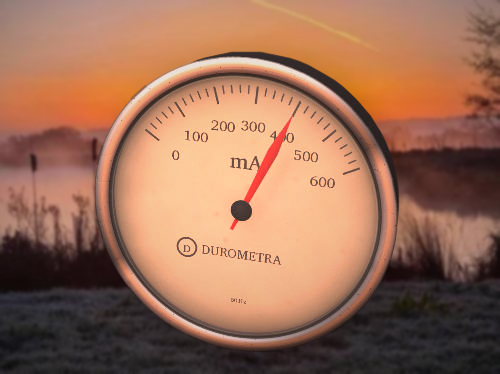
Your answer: 400,mA
